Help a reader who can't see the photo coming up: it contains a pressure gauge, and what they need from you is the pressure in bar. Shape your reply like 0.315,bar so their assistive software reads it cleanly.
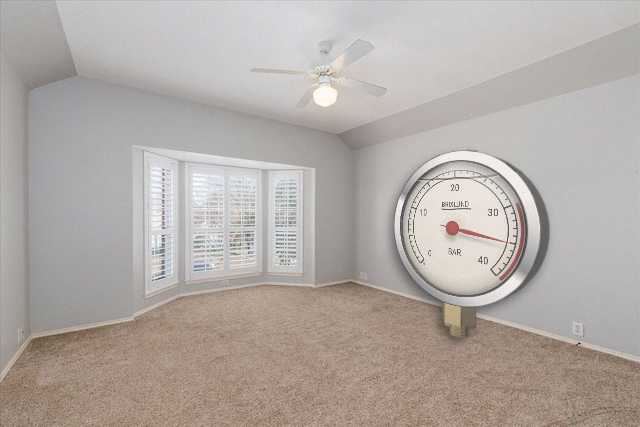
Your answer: 35,bar
